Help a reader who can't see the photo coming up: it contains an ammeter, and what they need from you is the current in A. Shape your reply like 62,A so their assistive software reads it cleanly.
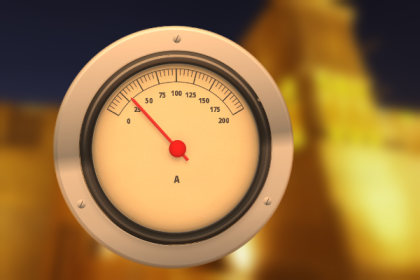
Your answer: 30,A
